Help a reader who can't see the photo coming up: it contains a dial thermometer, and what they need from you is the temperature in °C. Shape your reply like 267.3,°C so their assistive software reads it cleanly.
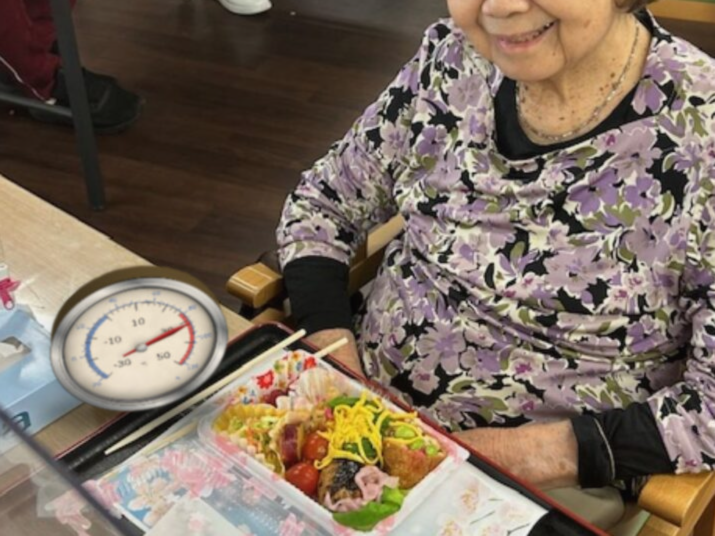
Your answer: 30,°C
